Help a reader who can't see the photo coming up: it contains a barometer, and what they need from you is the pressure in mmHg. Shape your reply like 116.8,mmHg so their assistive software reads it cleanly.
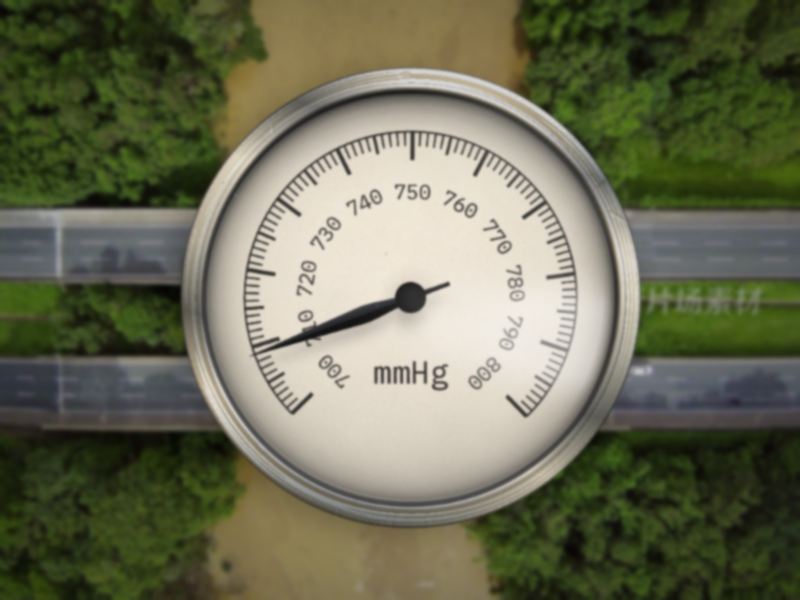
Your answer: 709,mmHg
